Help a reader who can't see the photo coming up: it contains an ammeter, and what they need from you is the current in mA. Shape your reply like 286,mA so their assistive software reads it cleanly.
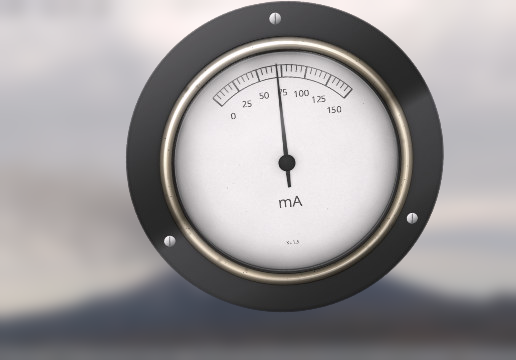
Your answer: 70,mA
